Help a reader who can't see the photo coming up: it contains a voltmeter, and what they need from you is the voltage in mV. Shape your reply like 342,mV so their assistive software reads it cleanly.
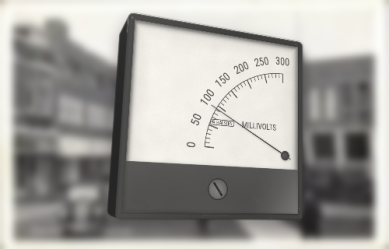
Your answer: 90,mV
